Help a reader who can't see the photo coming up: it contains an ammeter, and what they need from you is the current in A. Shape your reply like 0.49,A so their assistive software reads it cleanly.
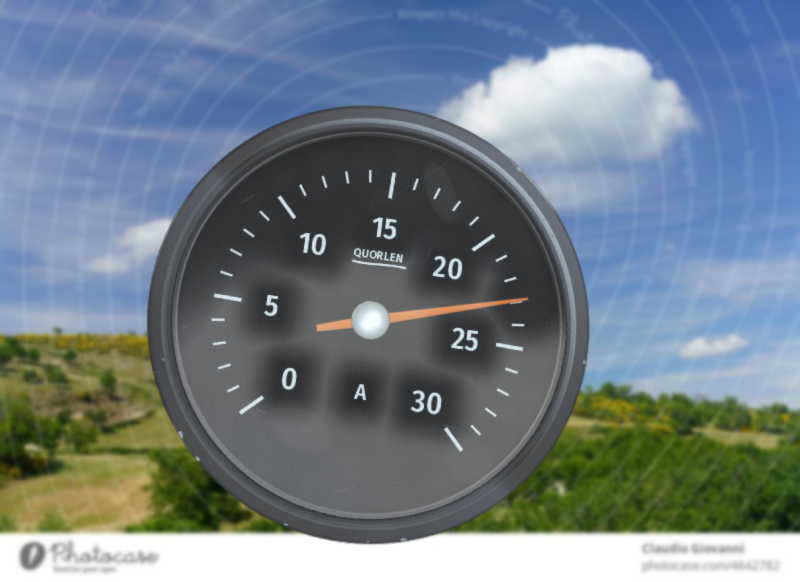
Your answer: 23,A
